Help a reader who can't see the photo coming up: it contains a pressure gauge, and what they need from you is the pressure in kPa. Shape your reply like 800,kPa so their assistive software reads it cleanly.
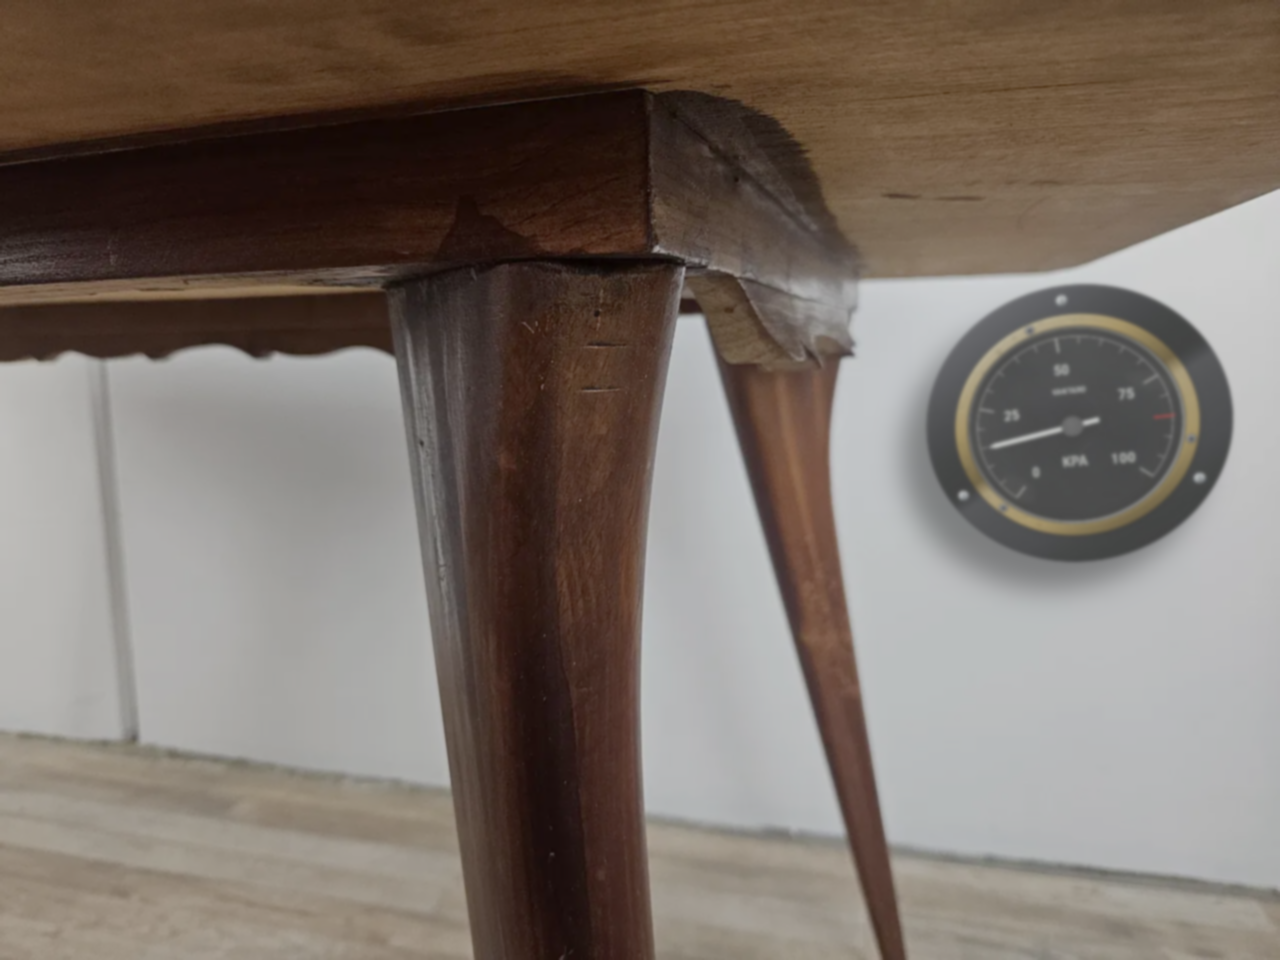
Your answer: 15,kPa
